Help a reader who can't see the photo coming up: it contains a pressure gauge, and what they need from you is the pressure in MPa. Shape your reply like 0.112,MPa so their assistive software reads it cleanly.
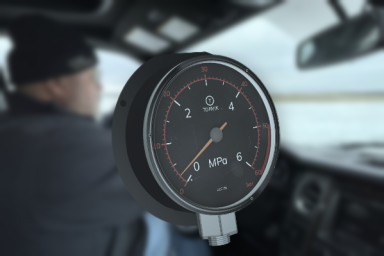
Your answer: 0.25,MPa
